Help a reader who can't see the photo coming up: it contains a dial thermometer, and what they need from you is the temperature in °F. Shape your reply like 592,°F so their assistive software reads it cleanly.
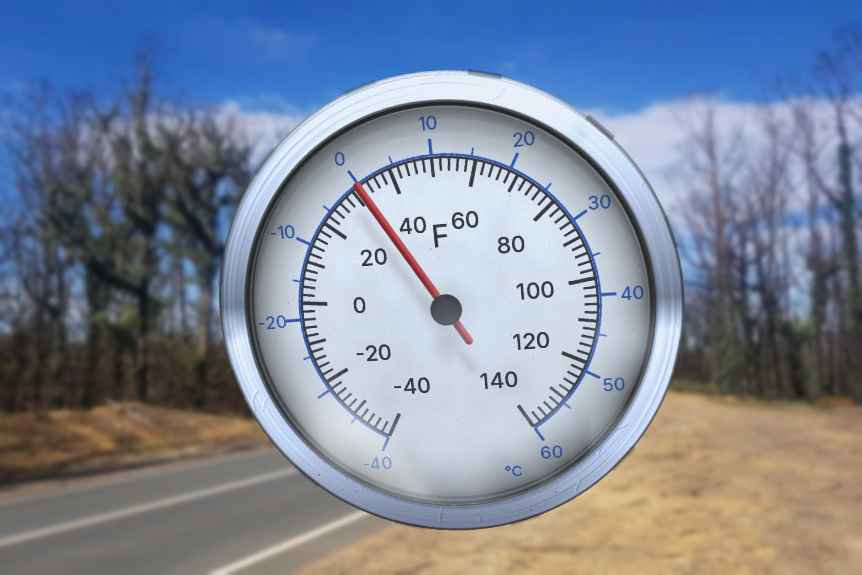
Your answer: 32,°F
